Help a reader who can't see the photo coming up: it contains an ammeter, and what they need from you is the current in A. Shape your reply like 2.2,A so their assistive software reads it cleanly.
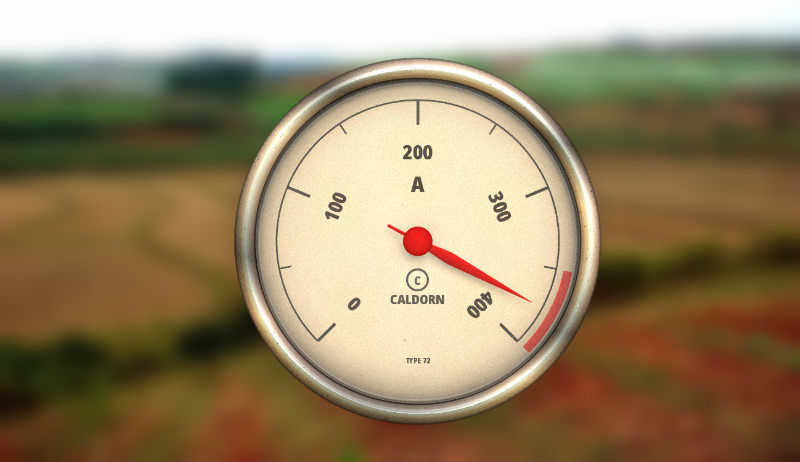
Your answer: 375,A
